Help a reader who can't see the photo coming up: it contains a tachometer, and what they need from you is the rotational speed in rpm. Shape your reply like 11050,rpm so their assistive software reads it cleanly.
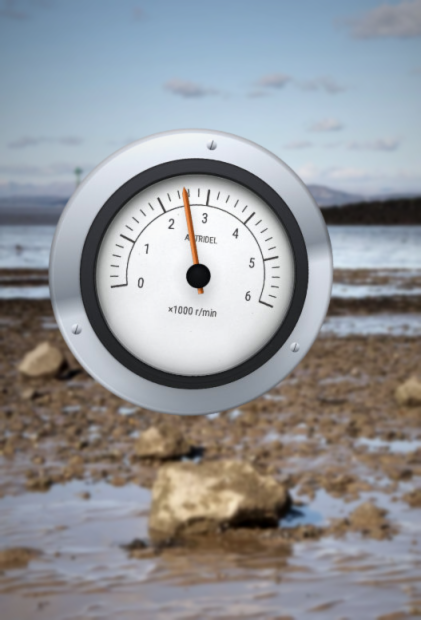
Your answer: 2500,rpm
